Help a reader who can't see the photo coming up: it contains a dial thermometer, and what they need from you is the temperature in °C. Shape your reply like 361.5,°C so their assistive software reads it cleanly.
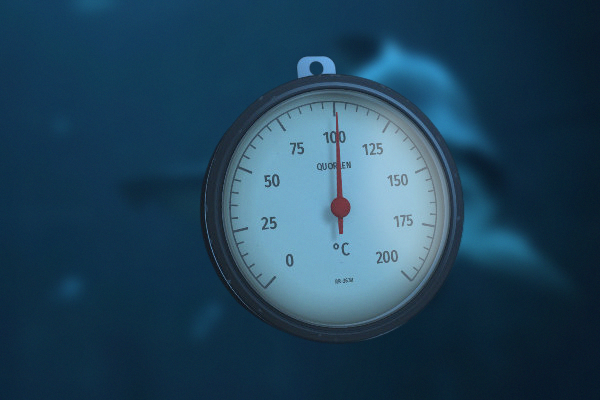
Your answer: 100,°C
